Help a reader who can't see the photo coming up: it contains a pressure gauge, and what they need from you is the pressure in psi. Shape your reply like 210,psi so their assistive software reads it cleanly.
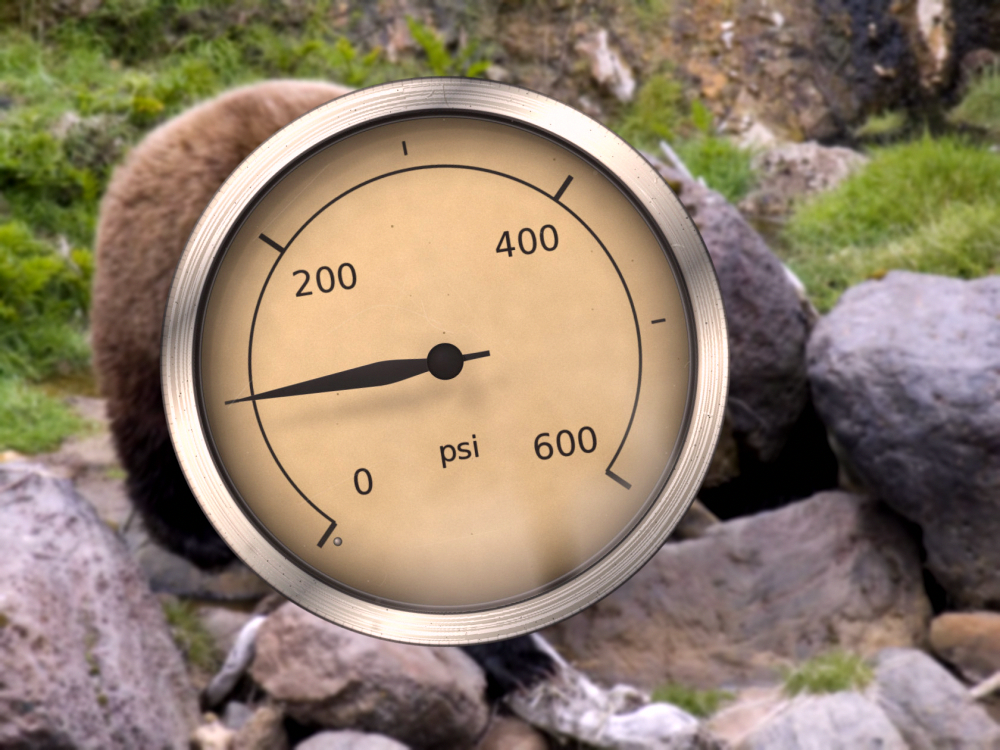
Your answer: 100,psi
